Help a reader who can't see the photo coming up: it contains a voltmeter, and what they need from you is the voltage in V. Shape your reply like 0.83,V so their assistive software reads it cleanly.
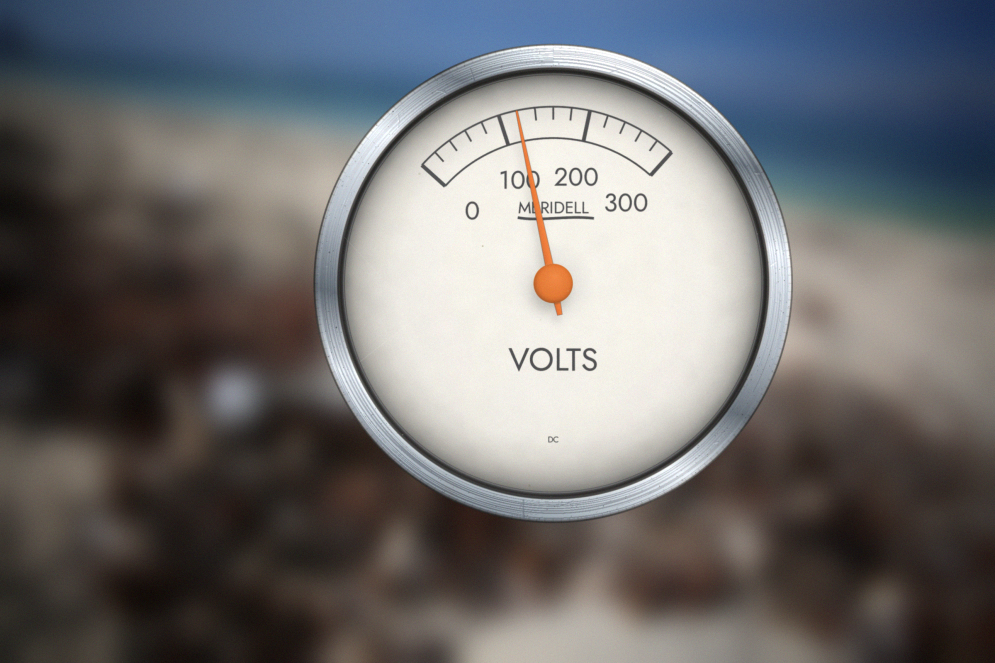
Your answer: 120,V
